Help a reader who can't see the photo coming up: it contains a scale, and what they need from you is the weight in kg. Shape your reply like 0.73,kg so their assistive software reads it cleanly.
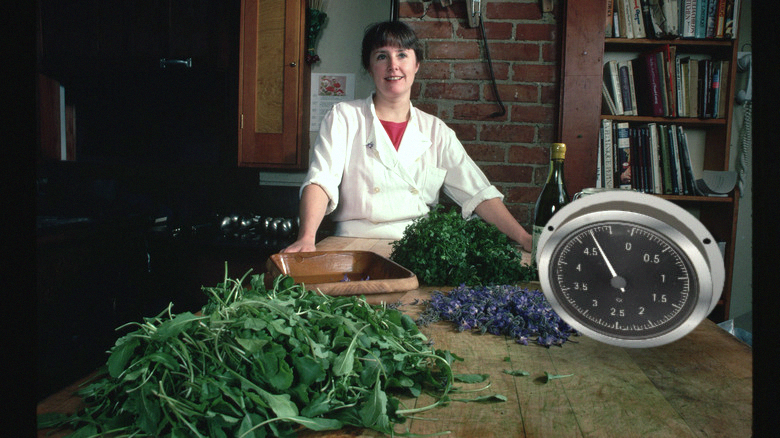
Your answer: 4.75,kg
